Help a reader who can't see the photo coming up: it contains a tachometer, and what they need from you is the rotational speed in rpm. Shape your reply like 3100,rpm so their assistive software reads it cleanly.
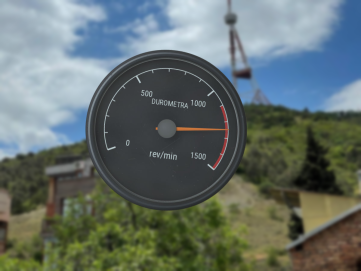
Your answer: 1250,rpm
